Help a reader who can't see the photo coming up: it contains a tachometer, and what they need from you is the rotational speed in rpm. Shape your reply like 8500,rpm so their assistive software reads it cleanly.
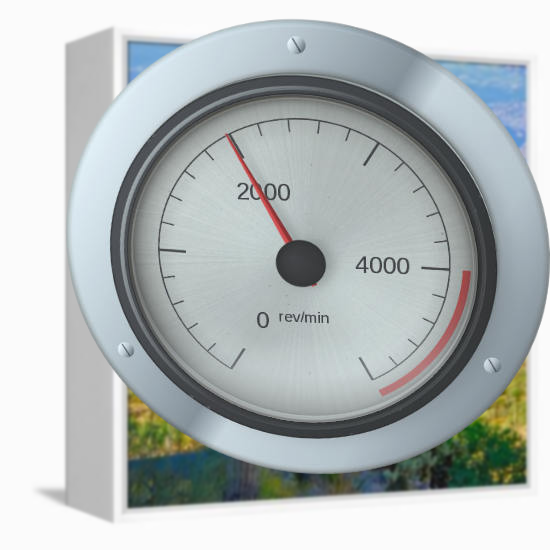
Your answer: 2000,rpm
